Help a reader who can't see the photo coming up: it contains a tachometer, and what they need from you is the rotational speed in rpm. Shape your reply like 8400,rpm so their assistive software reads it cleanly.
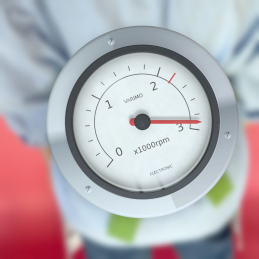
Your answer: 2900,rpm
